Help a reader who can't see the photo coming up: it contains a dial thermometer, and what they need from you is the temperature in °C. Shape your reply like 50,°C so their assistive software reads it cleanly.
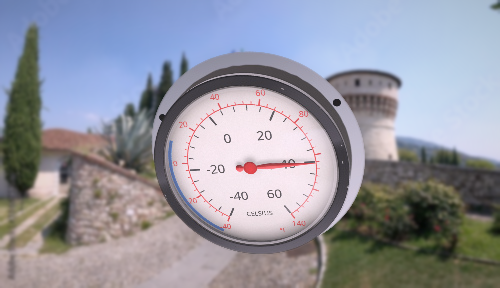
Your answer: 40,°C
